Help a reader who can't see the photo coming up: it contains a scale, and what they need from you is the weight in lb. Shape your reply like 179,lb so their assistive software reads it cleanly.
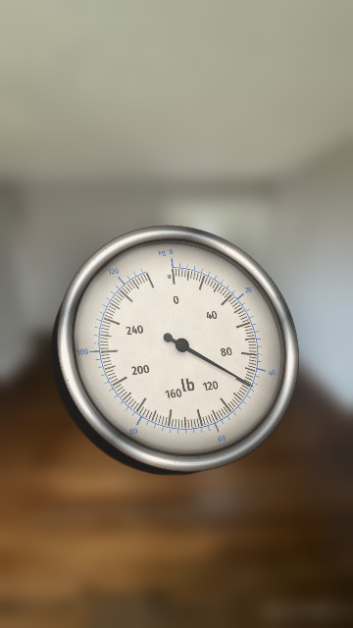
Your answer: 100,lb
